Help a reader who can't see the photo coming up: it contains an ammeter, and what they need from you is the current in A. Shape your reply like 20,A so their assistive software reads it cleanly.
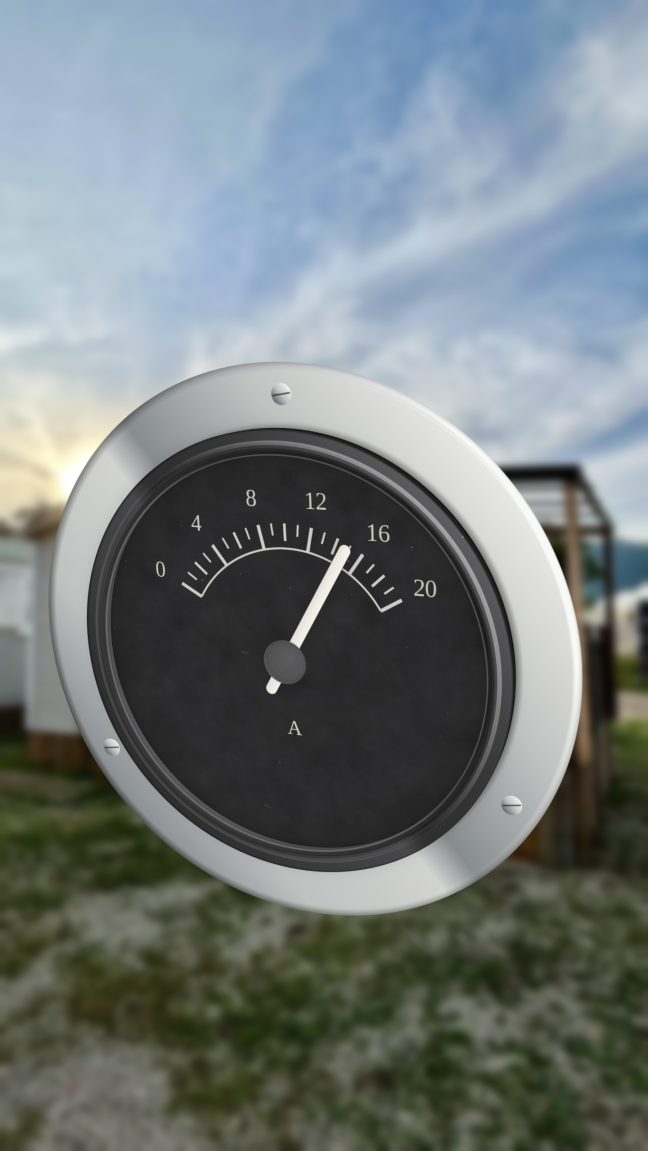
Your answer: 15,A
